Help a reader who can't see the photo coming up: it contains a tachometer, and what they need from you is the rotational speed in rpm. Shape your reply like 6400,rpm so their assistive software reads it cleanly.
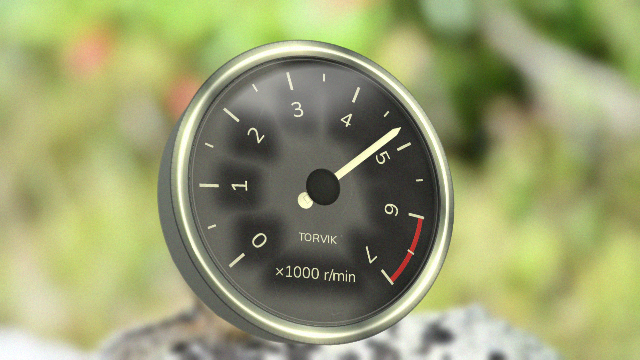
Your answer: 4750,rpm
